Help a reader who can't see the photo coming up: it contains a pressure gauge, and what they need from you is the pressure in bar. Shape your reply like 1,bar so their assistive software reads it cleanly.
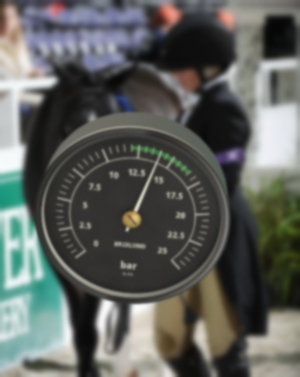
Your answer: 14,bar
